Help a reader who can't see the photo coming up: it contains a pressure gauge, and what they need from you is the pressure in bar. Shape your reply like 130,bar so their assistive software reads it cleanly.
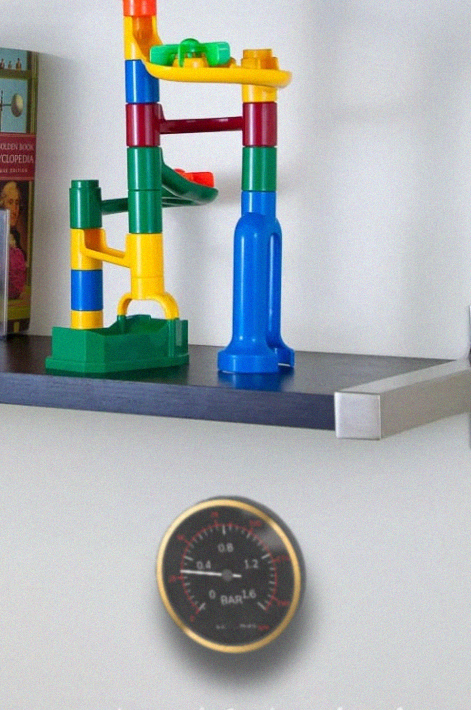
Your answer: 0.3,bar
